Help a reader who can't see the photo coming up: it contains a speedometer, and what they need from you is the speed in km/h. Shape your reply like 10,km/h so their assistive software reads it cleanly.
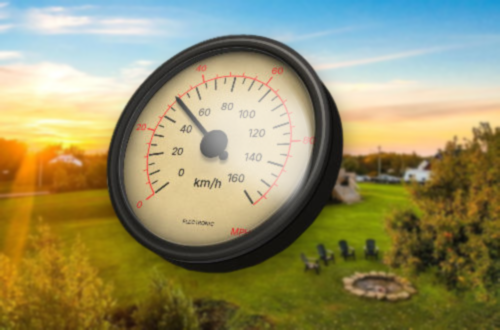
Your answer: 50,km/h
